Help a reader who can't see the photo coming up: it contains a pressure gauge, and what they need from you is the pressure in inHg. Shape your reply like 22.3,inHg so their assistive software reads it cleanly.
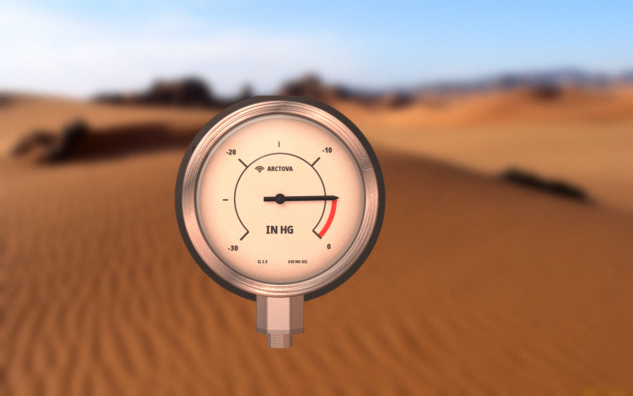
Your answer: -5,inHg
